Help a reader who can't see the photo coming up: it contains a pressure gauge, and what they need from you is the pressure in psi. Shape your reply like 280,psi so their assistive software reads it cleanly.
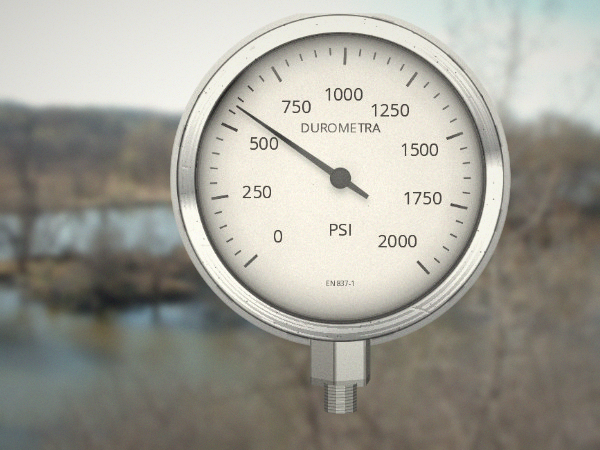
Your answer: 575,psi
